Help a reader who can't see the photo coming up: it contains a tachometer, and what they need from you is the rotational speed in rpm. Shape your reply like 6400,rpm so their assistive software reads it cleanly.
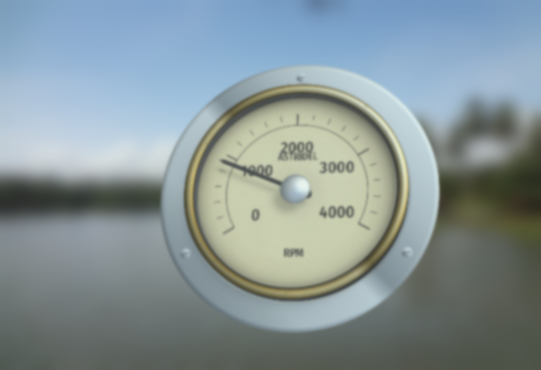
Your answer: 900,rpm
